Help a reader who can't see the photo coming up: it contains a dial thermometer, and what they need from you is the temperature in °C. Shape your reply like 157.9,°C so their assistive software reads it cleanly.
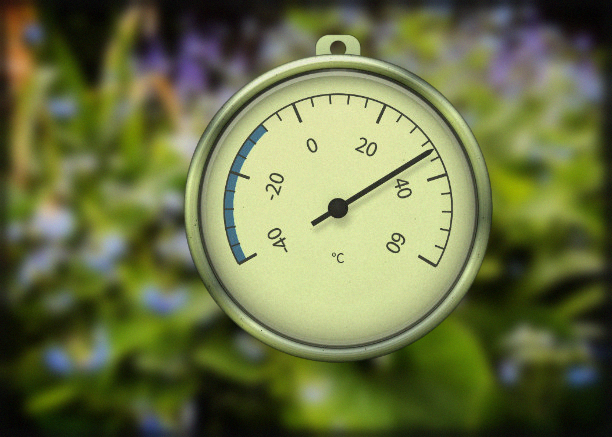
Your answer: 34,°C
